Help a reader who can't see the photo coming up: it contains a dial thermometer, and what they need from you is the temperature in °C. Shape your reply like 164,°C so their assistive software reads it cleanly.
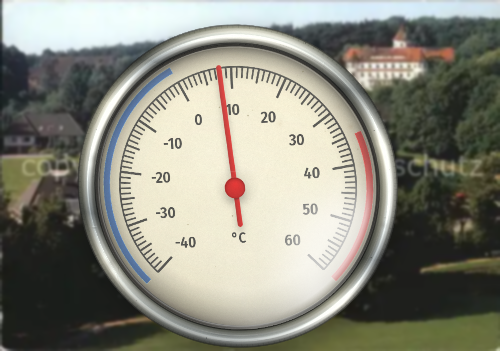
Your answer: 8,°C
